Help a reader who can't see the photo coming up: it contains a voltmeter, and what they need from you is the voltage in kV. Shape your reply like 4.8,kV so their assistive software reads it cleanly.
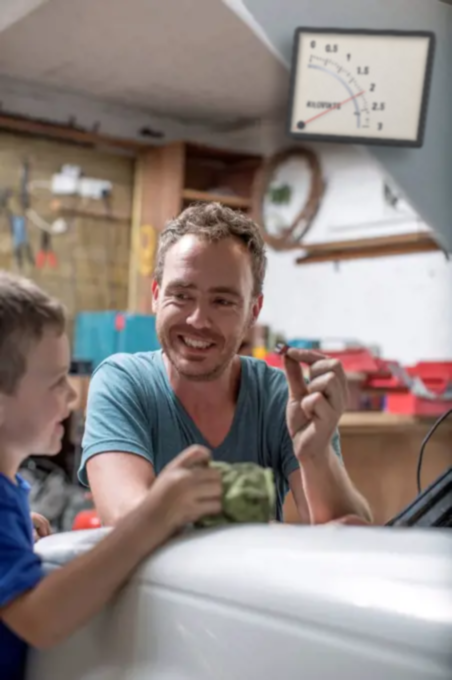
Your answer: 2,kV
